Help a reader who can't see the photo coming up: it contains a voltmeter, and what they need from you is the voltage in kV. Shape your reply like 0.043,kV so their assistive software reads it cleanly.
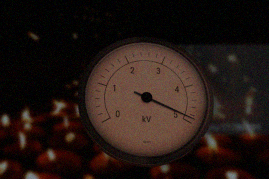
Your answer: 4.9,kV
